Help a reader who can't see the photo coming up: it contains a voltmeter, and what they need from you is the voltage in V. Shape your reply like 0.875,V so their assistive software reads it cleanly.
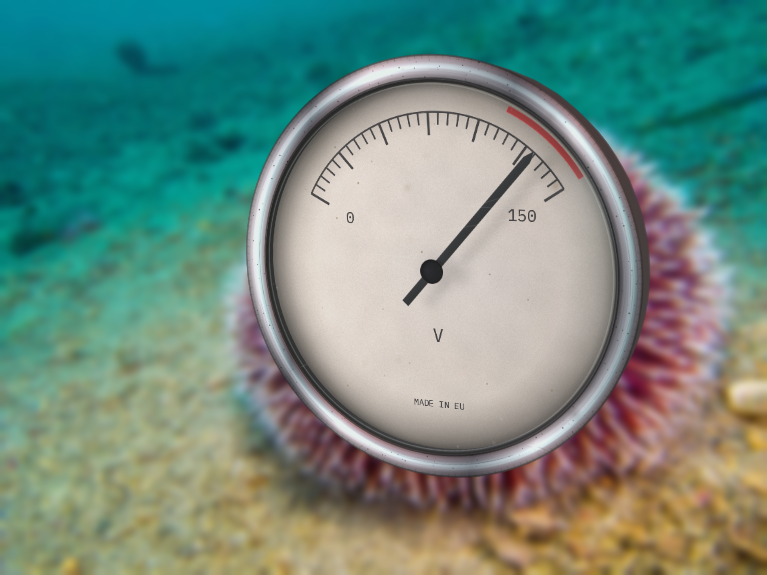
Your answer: 130,V
